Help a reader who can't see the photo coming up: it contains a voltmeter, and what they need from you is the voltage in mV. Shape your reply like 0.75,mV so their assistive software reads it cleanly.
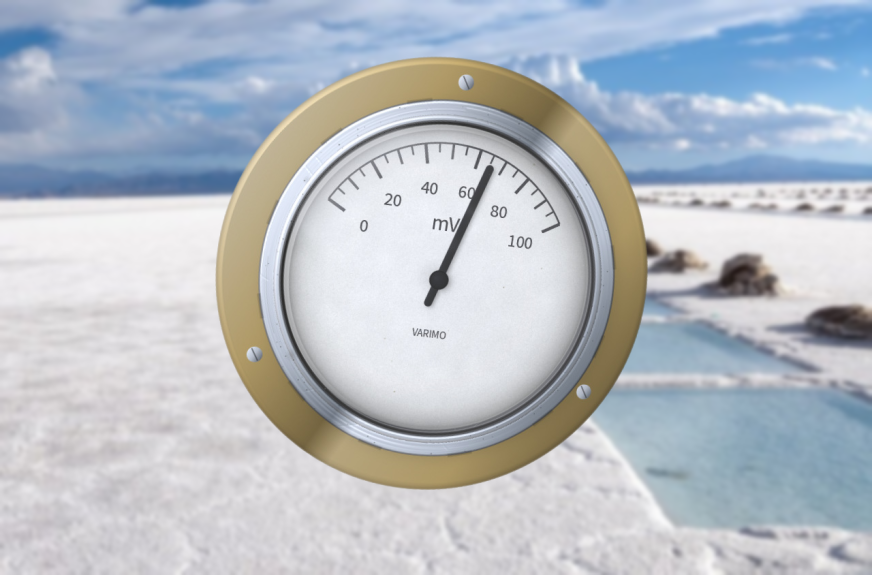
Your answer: 65,mV
